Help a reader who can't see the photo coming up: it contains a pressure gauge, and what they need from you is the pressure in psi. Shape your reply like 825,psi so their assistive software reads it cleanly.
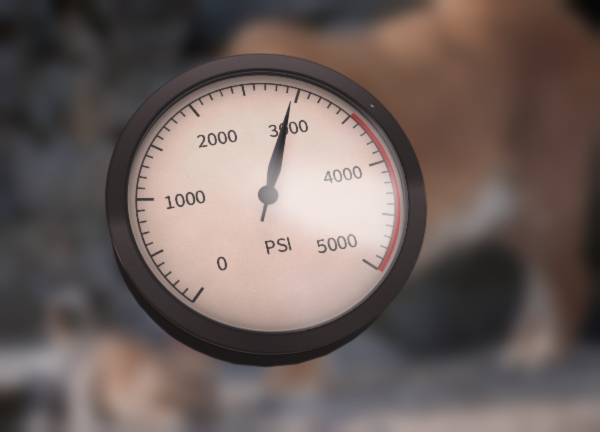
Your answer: 2950,psi
